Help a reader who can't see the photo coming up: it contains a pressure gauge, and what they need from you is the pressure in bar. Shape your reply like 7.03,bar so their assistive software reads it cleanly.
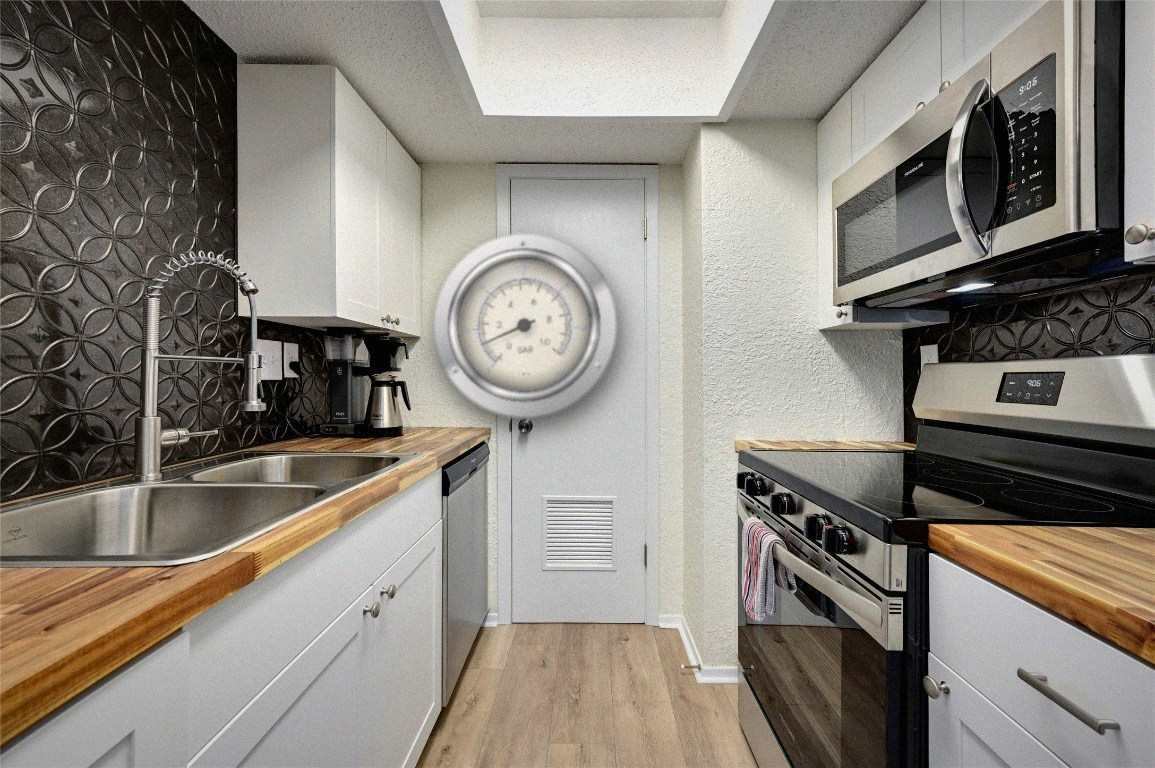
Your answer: 1,bar
